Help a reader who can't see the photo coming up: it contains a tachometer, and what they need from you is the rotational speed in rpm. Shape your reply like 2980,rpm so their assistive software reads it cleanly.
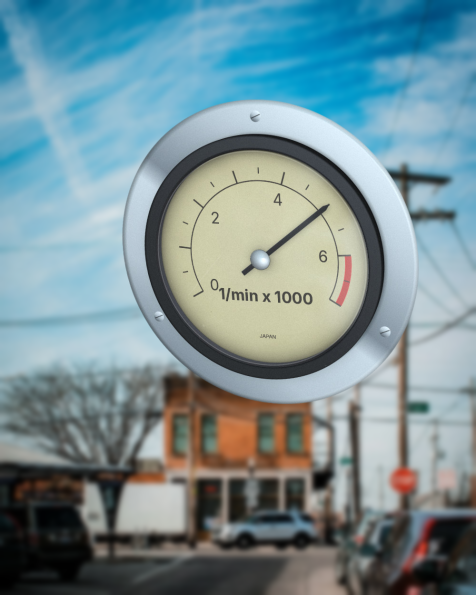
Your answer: 5000,rpm
